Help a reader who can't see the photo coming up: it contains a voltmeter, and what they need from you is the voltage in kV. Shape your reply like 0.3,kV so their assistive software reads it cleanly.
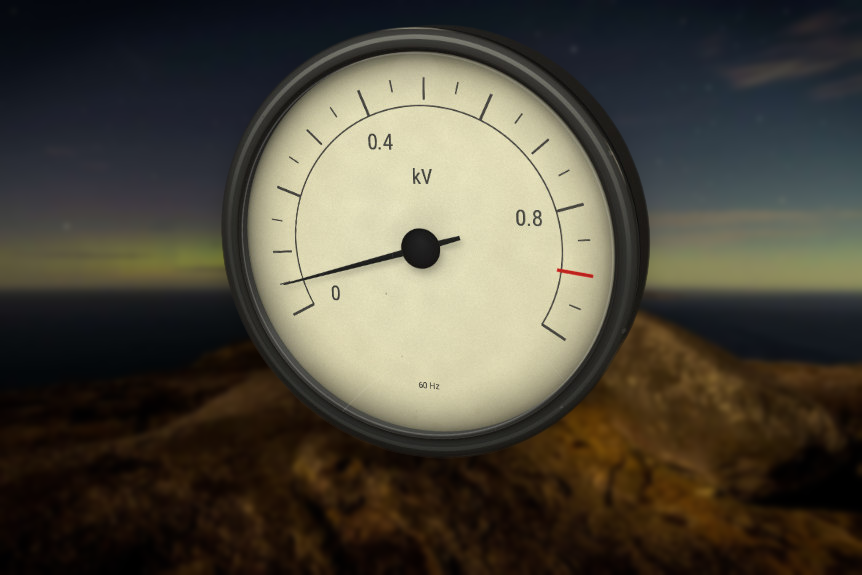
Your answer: 0.05,kV
